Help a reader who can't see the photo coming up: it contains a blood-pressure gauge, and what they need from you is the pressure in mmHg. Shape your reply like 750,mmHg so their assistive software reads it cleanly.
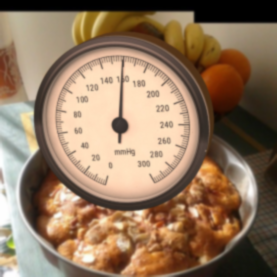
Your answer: 160,mmHg
